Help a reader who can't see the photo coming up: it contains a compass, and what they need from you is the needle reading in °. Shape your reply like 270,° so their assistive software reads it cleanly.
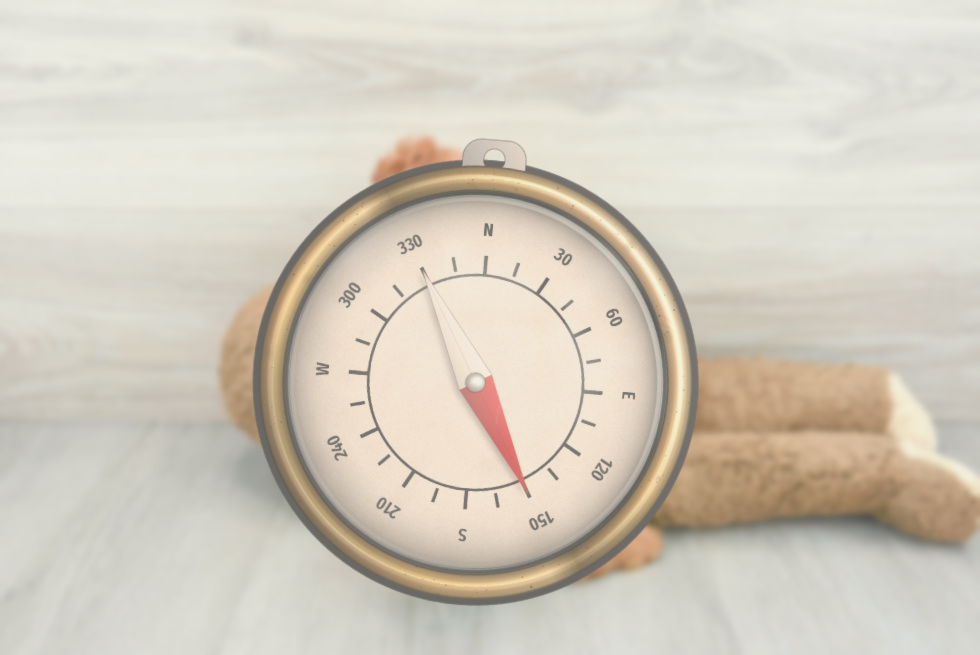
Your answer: 150,°
